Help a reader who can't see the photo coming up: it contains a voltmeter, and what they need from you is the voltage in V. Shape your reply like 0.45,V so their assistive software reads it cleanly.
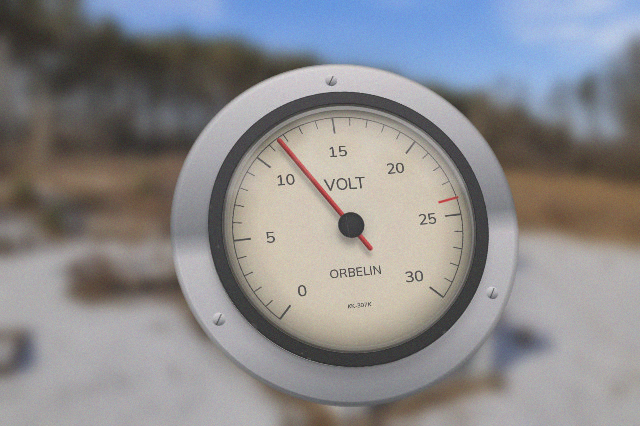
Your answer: 11.5,V
